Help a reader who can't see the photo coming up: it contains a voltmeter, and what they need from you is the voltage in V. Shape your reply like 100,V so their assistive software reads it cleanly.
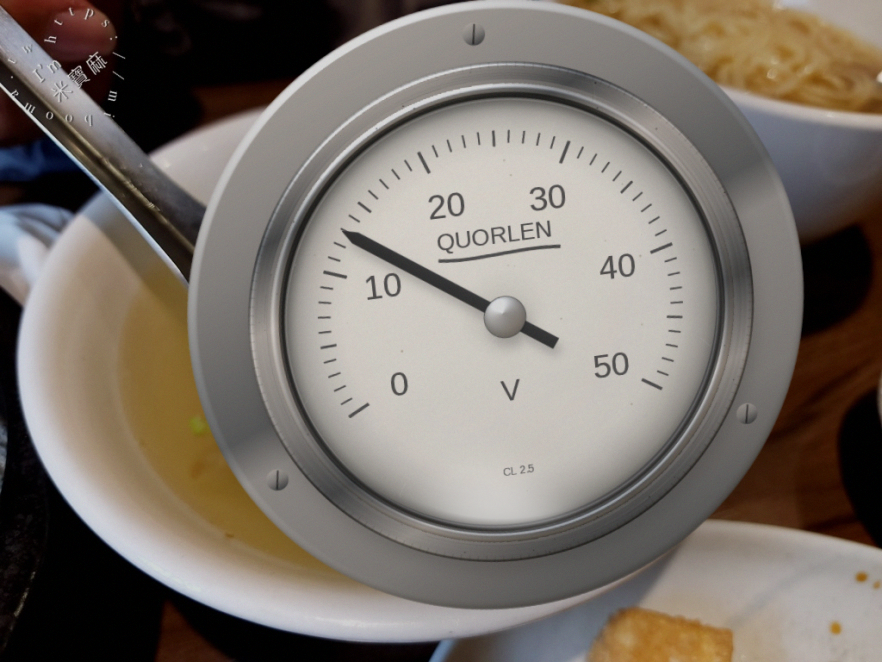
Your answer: 13,V
